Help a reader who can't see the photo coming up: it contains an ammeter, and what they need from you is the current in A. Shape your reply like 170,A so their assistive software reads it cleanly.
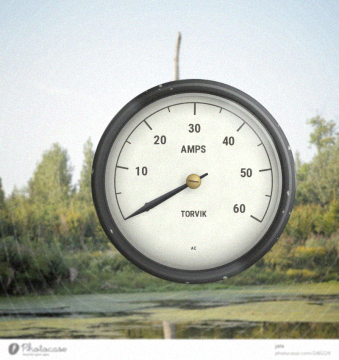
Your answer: 0,A
